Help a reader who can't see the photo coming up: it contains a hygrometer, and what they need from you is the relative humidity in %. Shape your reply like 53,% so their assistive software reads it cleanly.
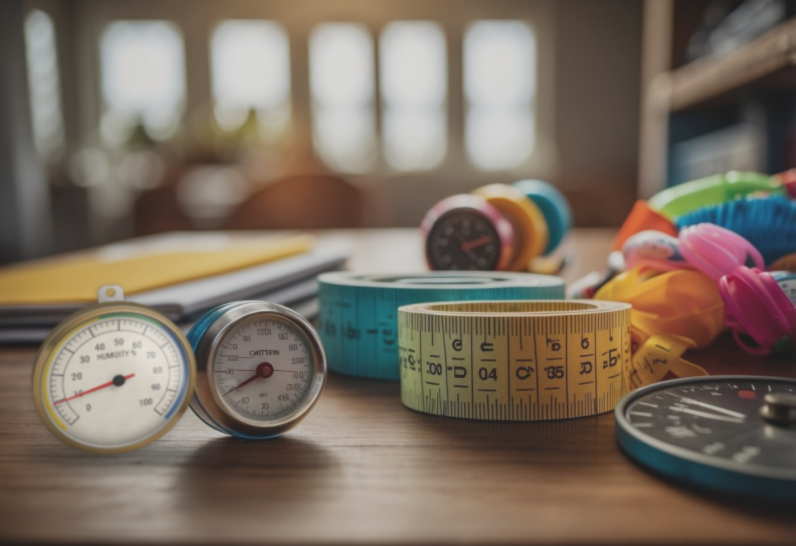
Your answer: 10,%
